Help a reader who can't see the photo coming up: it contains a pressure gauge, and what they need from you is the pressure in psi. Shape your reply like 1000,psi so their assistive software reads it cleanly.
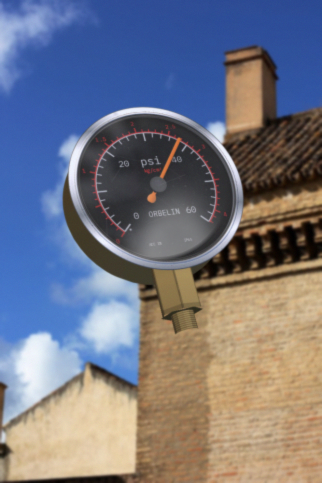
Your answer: 38,psi
